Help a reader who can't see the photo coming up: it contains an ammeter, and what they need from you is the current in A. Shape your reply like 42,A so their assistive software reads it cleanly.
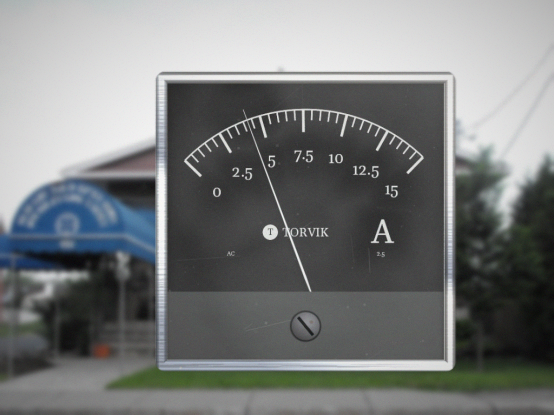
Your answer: 4.25,A
